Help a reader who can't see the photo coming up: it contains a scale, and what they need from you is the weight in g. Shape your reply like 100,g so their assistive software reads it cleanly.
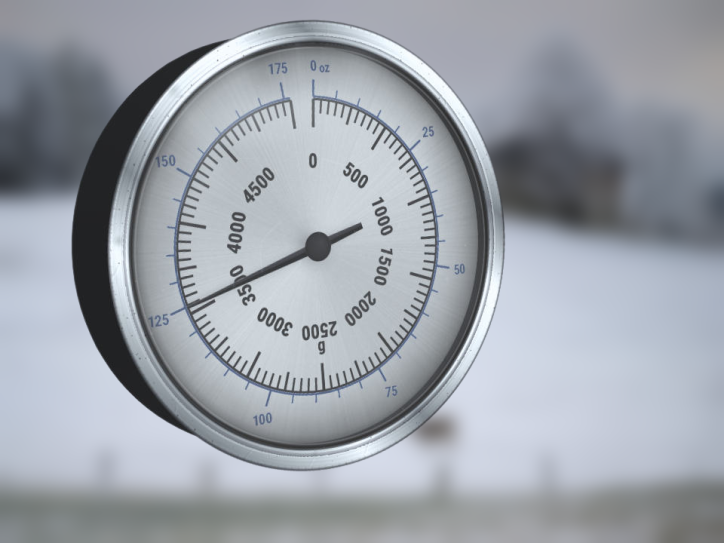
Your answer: 3550,g
